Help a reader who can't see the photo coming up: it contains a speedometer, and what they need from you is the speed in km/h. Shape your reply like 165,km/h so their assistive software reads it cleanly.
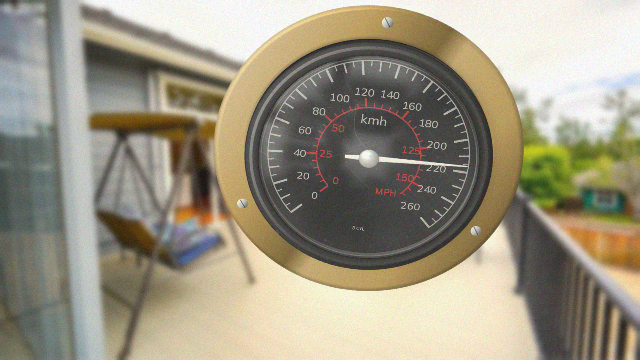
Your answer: 215,km/h
